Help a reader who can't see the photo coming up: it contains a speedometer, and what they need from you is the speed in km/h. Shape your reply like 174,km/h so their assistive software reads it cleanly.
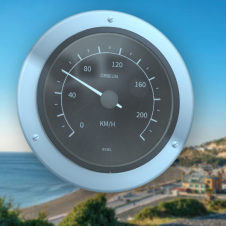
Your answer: 60,km/h
